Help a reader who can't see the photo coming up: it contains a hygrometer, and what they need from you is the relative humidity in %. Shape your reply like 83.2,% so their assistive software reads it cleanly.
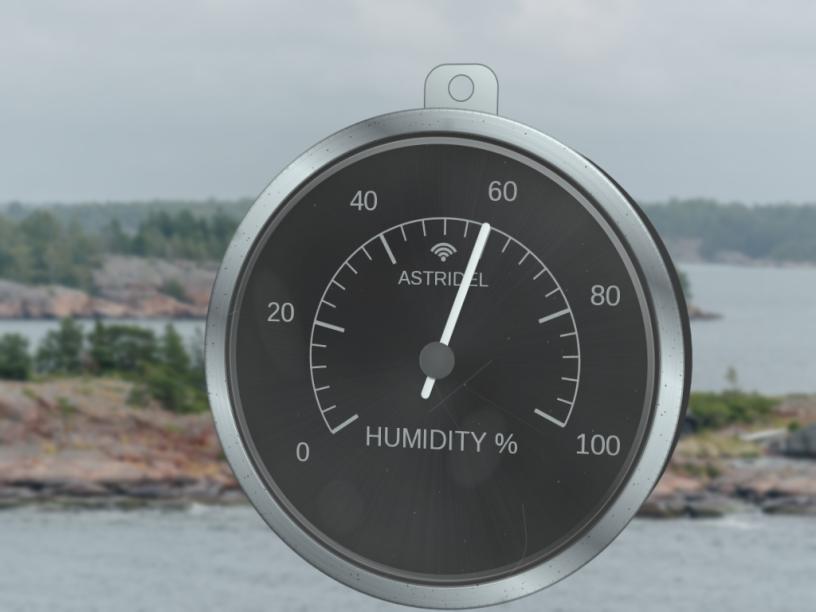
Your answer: 60,%
